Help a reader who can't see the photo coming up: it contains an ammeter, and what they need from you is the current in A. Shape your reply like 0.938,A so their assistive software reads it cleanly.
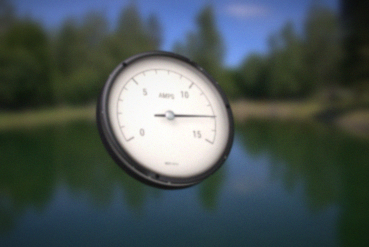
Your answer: 13,A
